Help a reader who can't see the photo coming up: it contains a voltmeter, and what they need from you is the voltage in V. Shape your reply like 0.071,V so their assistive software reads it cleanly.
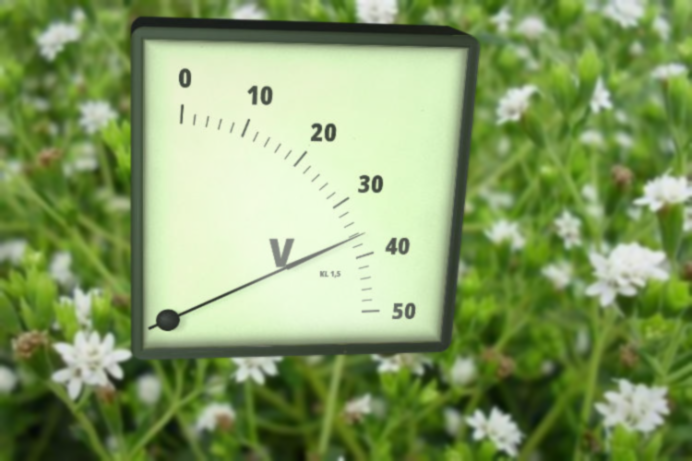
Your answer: 36,V
